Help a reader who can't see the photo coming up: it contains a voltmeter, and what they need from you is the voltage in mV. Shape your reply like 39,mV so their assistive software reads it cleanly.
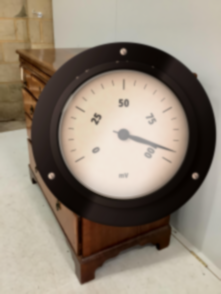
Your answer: 95,mV
